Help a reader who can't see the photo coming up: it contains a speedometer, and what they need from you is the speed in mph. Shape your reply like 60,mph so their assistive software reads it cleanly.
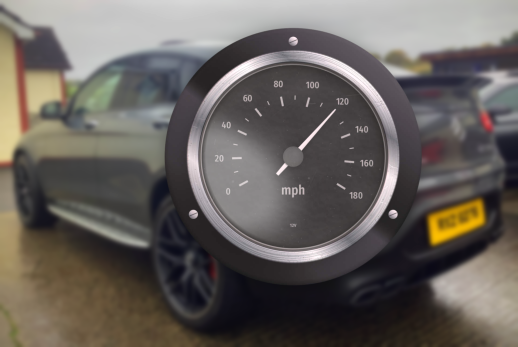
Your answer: 120,mph
